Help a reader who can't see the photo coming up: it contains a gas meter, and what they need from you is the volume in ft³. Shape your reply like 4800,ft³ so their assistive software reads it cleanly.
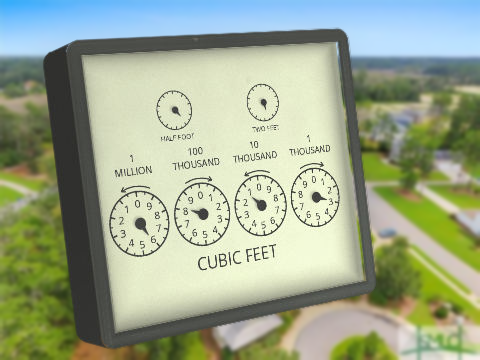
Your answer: 581300,ft³
